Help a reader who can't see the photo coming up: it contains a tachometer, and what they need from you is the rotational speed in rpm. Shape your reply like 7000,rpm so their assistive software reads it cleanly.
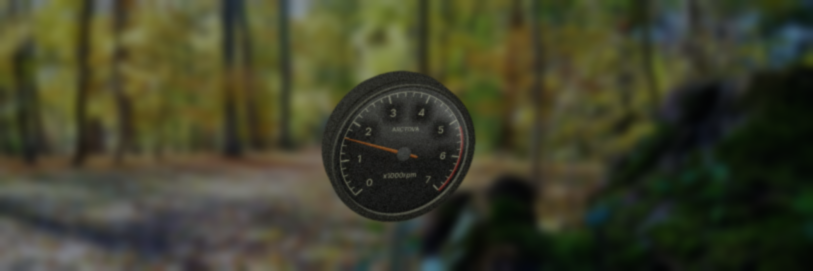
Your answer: 1600,rpm
